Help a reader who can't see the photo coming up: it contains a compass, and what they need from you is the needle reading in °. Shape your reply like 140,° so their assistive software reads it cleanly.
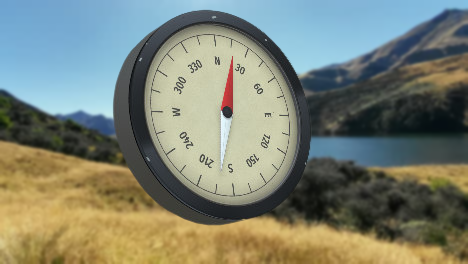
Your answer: 15,°
